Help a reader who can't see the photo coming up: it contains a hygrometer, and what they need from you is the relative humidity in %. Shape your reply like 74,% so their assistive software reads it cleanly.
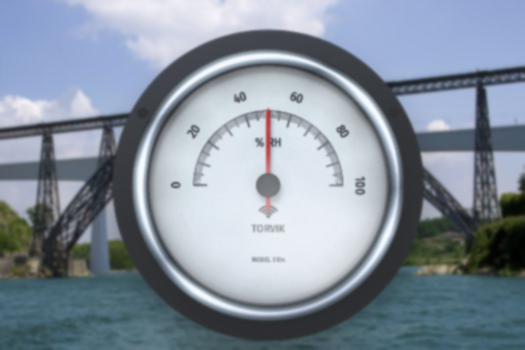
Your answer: 50,%
